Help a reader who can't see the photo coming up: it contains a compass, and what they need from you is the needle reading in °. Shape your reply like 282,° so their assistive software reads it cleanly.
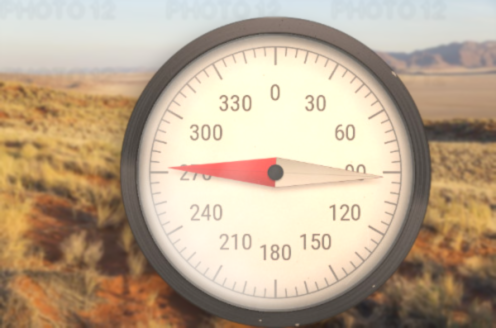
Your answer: 272.5,°
